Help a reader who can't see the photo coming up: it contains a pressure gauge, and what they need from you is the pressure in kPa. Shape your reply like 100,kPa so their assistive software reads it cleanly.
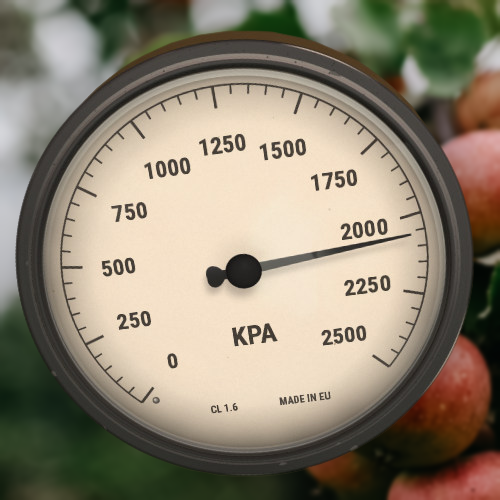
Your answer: 2050,kPa
